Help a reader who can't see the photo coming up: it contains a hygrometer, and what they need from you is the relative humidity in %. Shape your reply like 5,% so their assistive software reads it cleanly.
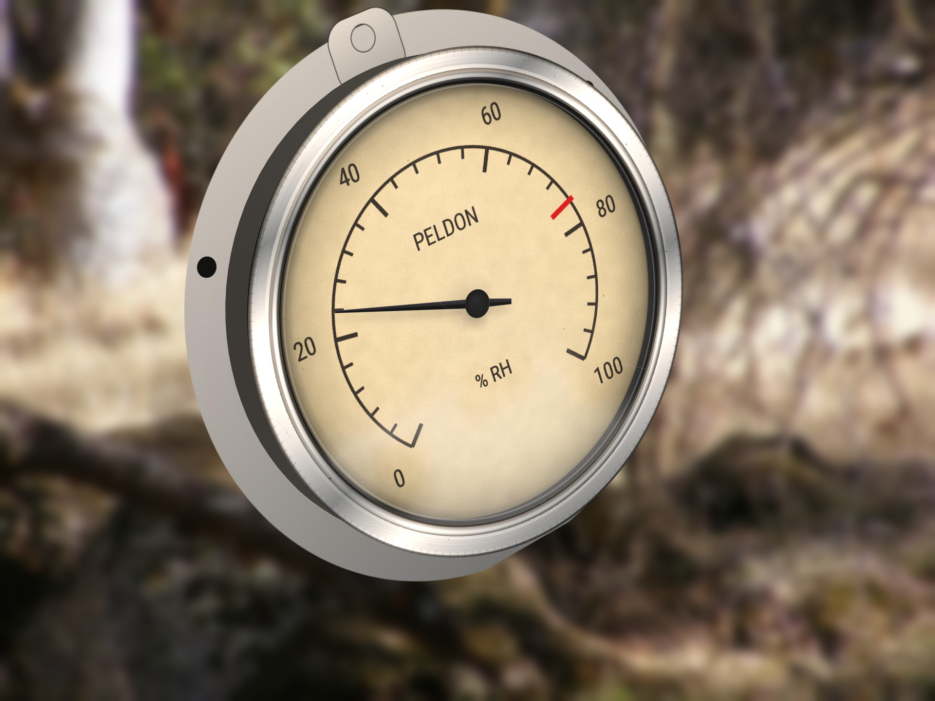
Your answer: 24,%
